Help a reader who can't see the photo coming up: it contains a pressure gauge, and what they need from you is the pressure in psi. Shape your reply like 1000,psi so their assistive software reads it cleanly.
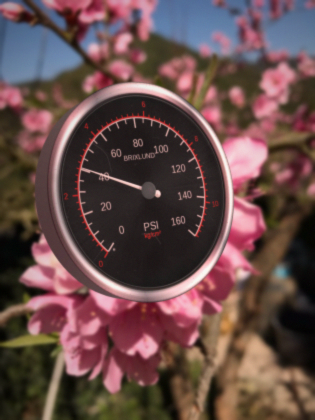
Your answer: 40,psi
